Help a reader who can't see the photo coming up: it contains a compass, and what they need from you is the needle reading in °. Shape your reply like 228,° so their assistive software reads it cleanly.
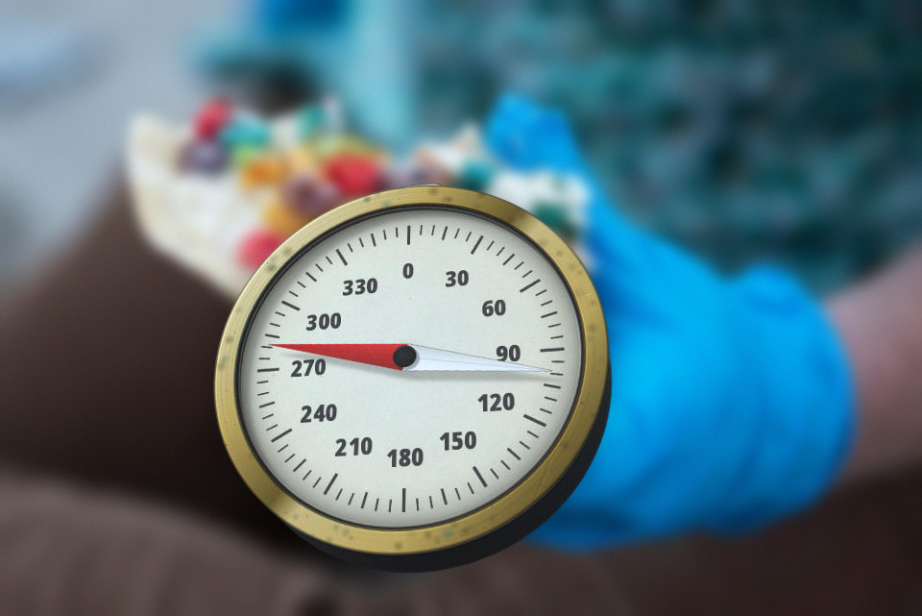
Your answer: 280,°
